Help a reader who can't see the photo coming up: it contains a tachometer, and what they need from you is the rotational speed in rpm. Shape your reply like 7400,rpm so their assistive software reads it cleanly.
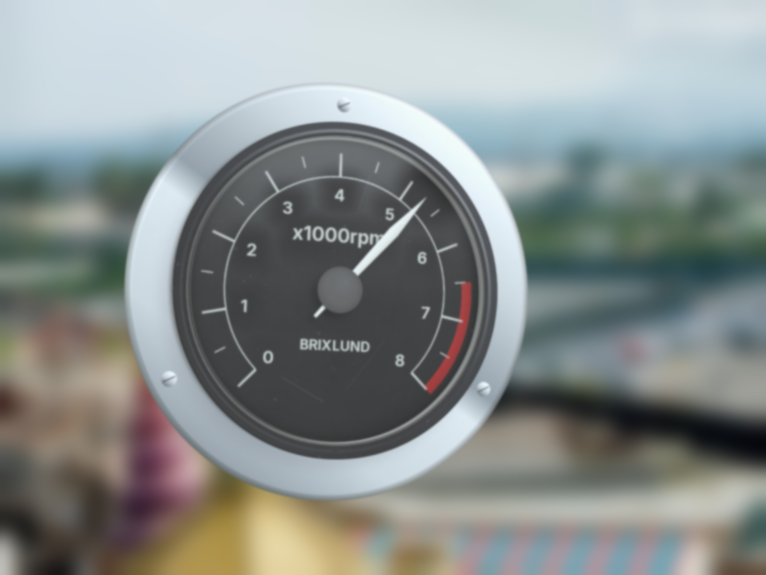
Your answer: 5250,rpm
